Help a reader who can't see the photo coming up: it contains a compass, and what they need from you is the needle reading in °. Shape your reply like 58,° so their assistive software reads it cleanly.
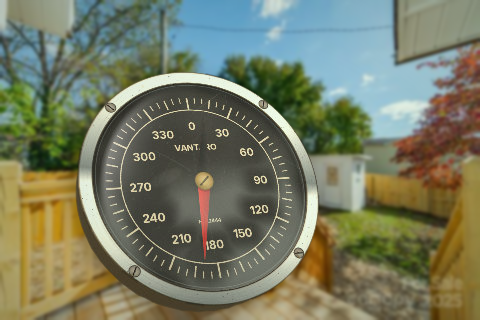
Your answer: 190,°
